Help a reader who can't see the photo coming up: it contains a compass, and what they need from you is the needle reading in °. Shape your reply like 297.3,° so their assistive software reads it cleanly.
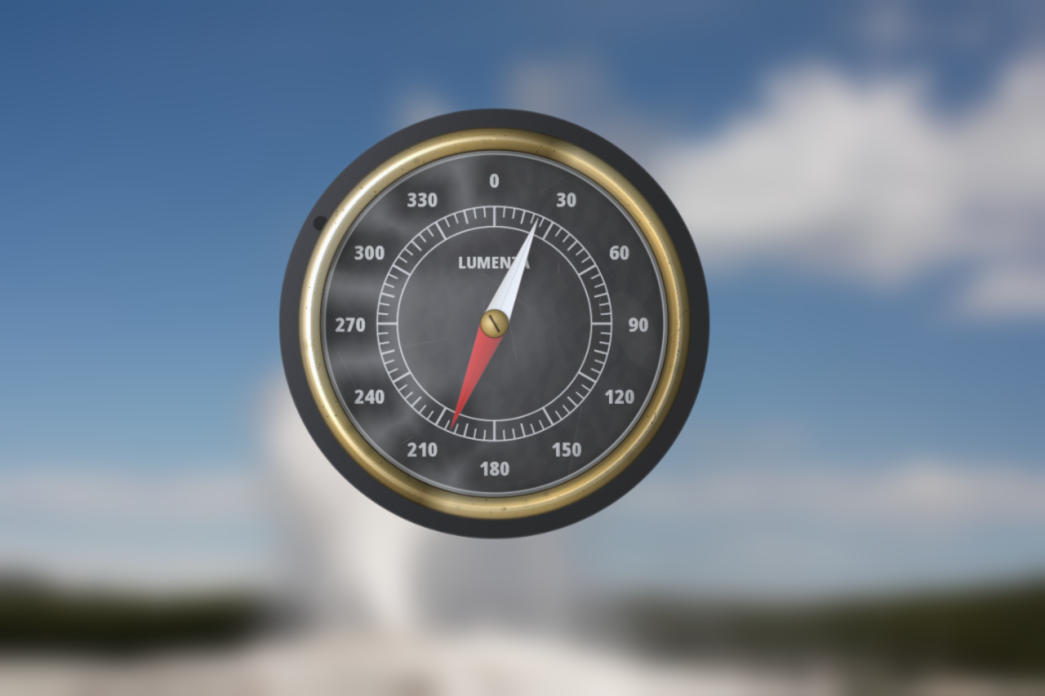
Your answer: 202.5,°
